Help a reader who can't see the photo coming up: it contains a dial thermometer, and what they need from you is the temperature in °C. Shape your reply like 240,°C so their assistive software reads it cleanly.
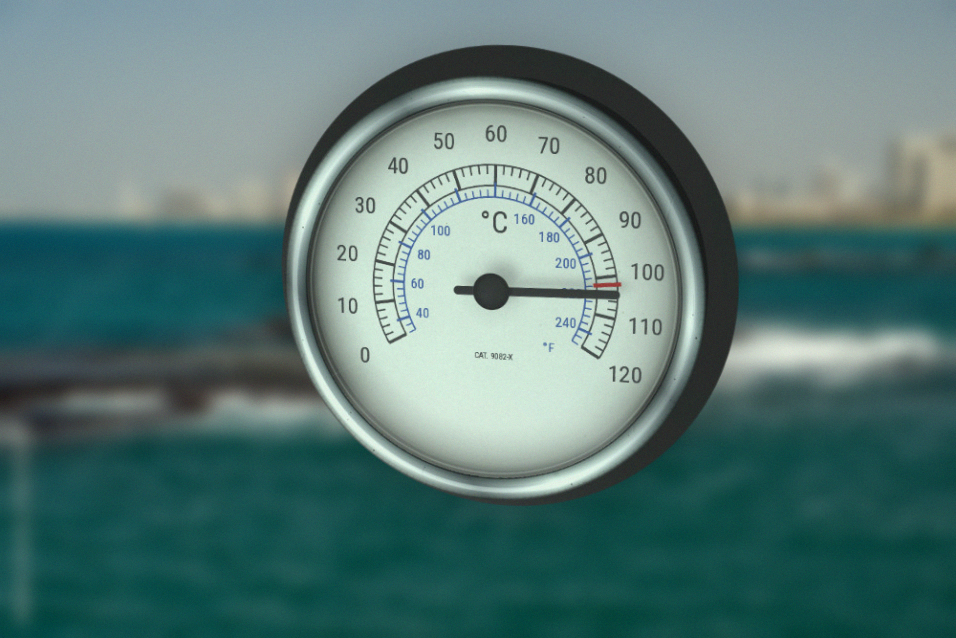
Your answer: 104,°C
